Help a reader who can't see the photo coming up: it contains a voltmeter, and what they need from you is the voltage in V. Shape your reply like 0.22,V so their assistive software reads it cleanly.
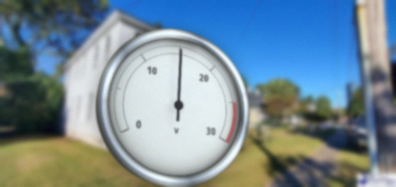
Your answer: 15,V
